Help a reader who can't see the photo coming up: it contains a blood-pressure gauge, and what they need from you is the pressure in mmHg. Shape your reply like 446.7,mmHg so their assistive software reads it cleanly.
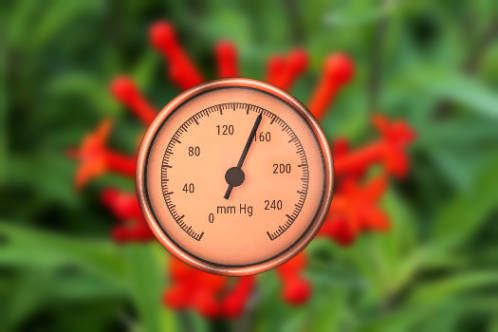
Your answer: 150,mmHg
